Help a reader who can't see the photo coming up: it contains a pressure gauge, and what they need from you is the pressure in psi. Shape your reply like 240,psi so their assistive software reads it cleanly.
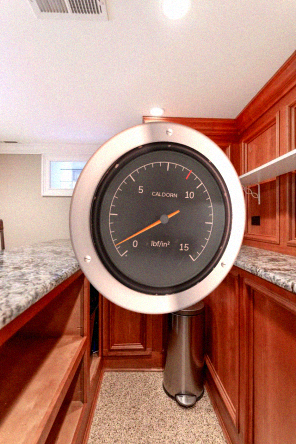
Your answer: 0.75,psi
